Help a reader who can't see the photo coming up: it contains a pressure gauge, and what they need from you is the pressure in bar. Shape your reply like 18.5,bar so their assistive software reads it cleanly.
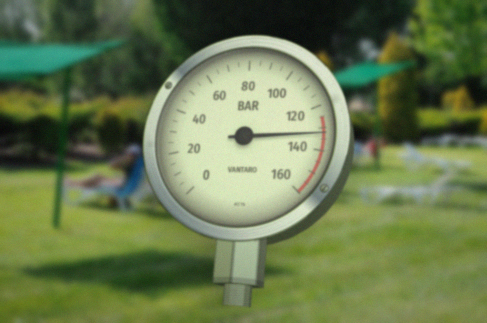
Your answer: 132.5,bar
